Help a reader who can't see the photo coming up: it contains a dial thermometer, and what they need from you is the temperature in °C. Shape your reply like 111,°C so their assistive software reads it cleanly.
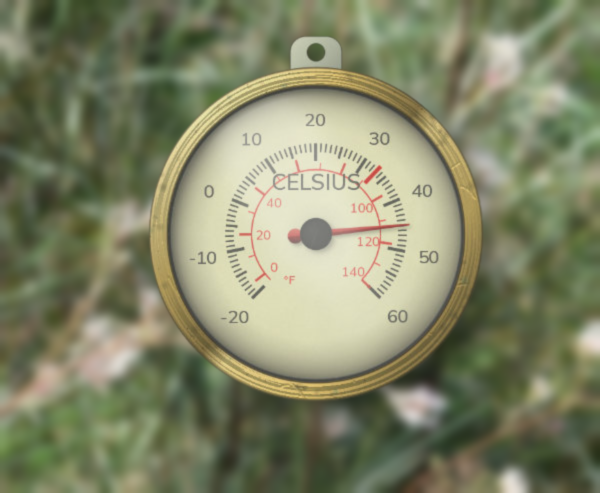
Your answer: 45,°C
